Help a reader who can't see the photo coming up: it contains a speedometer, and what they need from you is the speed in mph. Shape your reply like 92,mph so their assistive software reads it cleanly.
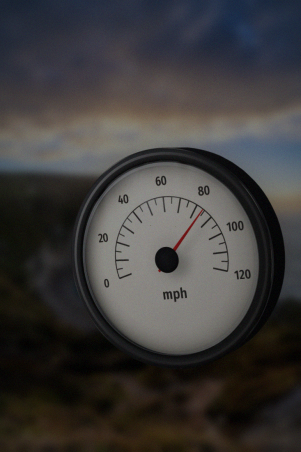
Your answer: 85,mph
